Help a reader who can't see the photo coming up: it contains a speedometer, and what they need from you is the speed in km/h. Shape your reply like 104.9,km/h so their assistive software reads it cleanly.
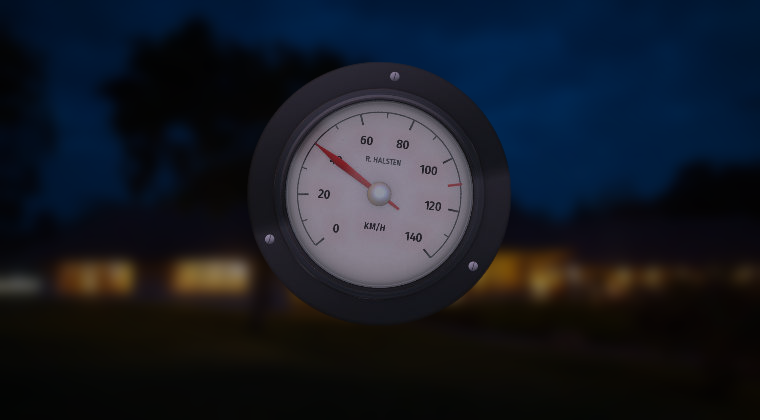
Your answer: 40,km/h
